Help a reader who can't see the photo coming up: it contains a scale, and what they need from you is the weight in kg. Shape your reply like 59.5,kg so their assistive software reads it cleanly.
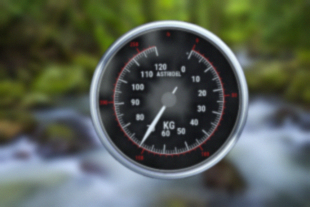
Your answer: 70,kg
